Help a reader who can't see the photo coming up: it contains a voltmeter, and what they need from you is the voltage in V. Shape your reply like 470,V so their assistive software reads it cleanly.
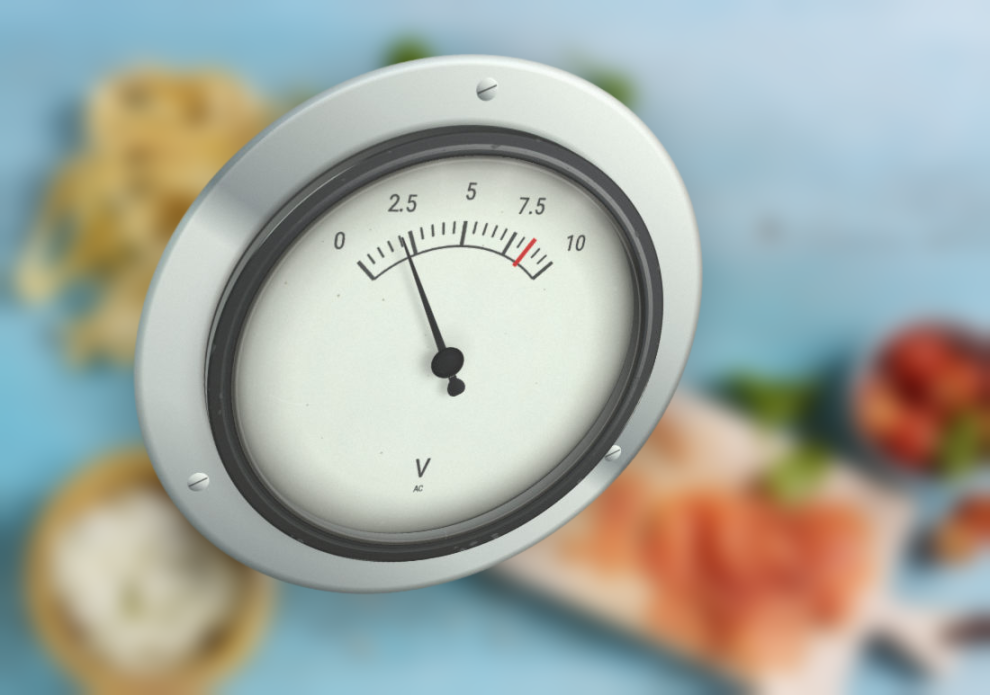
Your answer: 2,V
